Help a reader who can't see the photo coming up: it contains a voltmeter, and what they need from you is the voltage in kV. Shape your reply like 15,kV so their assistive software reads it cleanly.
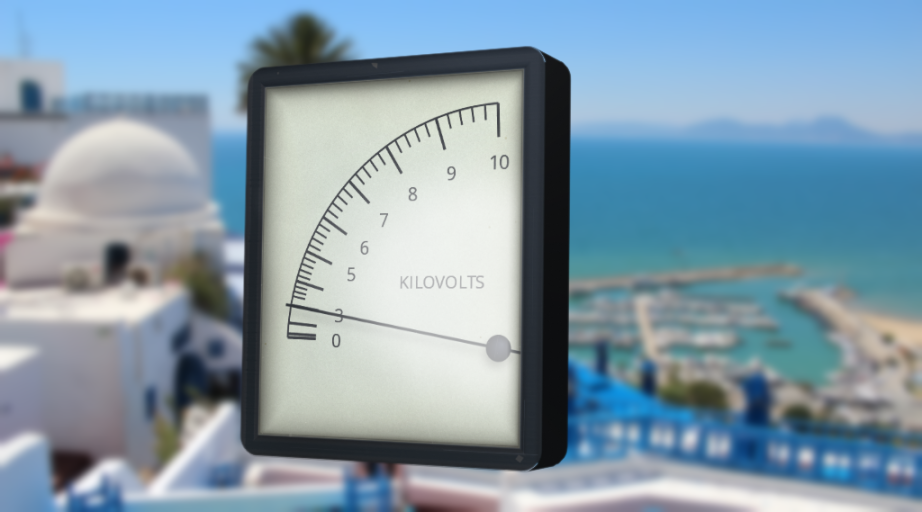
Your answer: 3,kV
